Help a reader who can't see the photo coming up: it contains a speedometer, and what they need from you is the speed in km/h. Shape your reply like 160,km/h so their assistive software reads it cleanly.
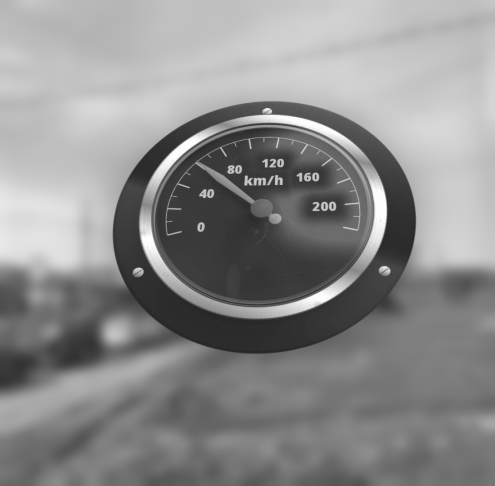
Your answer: 60,km/h
